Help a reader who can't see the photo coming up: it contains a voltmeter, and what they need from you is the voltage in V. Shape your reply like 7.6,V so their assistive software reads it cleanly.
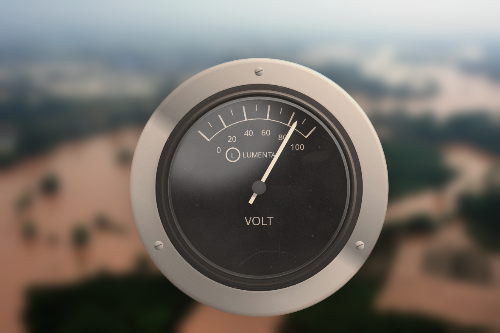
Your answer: 85,V
